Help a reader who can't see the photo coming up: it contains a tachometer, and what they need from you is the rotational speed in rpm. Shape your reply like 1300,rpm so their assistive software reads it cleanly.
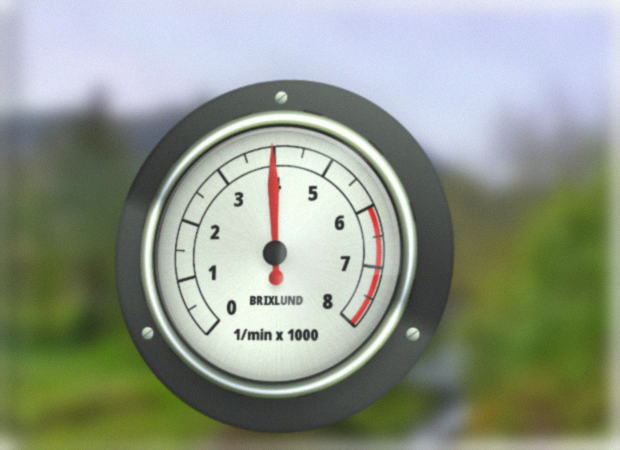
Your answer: 4000,rpm
